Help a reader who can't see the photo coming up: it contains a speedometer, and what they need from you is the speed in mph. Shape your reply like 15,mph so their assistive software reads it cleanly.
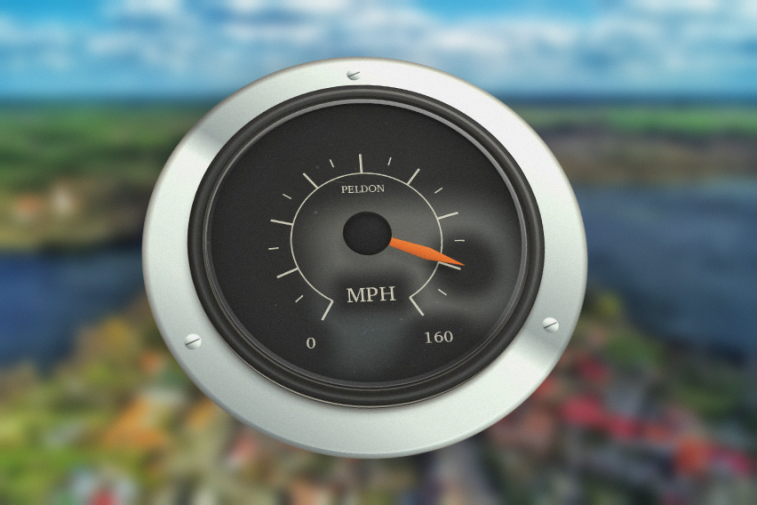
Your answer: 140,mph
